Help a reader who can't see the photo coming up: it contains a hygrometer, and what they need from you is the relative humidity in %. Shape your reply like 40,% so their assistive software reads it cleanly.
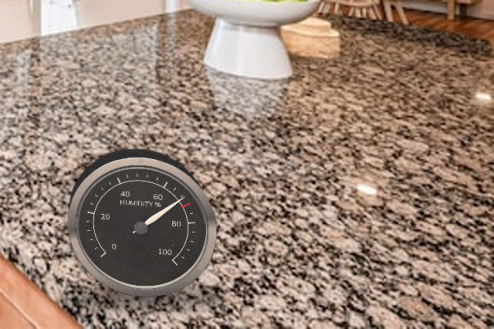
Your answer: 68,%
